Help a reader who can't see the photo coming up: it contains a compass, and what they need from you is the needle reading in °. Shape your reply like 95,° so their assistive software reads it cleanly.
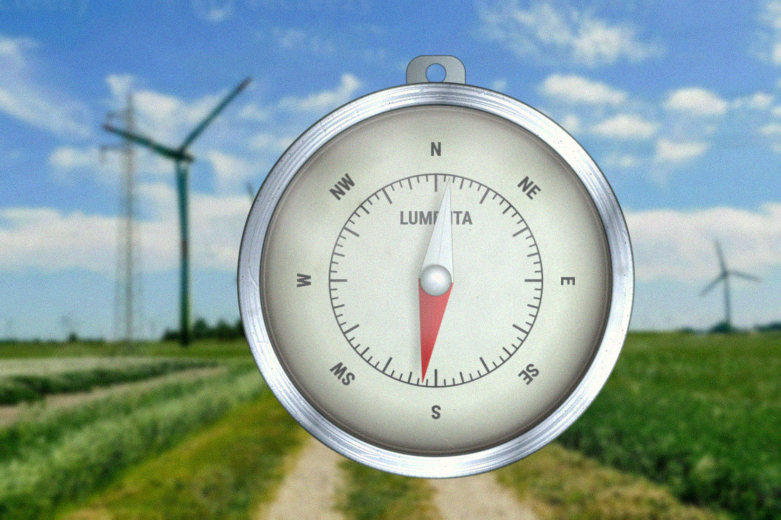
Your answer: 187.5,°
